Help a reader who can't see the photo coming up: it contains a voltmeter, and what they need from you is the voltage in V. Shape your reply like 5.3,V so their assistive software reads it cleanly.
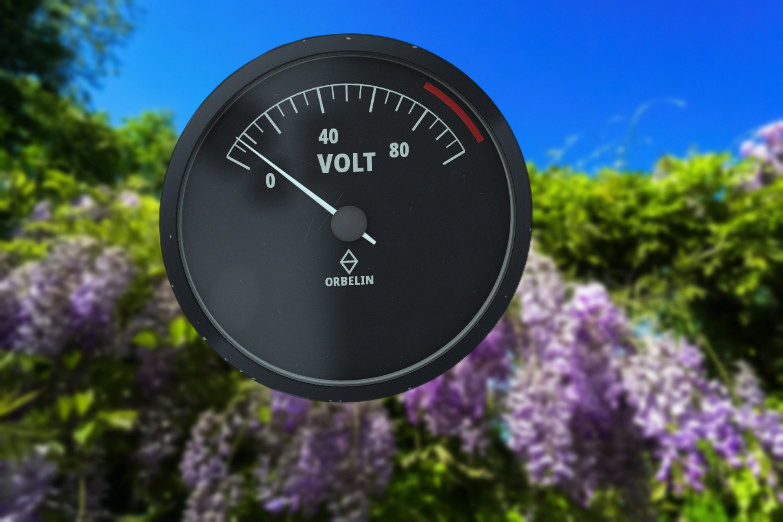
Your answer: 7.5,V
